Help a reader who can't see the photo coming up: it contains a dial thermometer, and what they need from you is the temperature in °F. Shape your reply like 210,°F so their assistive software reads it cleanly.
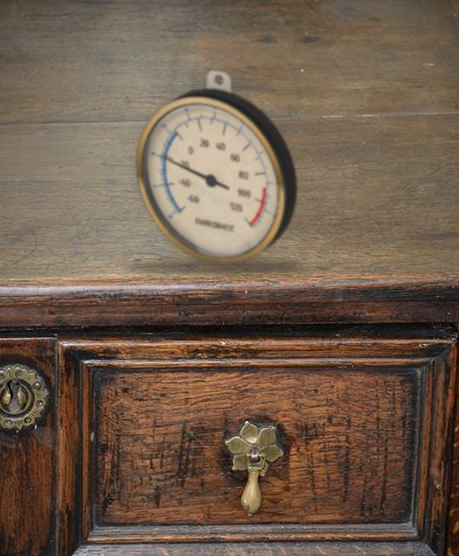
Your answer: -20,°F
